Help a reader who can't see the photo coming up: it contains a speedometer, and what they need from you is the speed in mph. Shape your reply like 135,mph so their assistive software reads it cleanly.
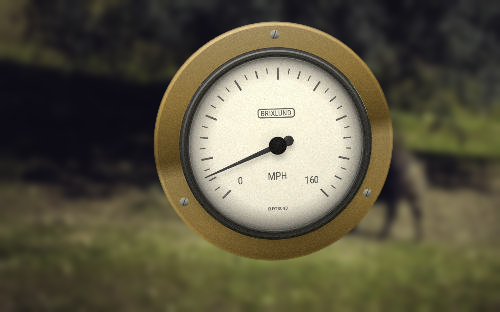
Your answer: 12.5,mph
